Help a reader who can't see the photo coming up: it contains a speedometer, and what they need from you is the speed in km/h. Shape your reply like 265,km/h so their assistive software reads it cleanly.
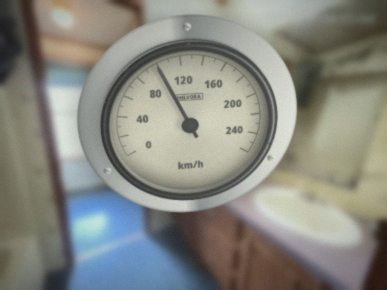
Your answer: 100,km/h
